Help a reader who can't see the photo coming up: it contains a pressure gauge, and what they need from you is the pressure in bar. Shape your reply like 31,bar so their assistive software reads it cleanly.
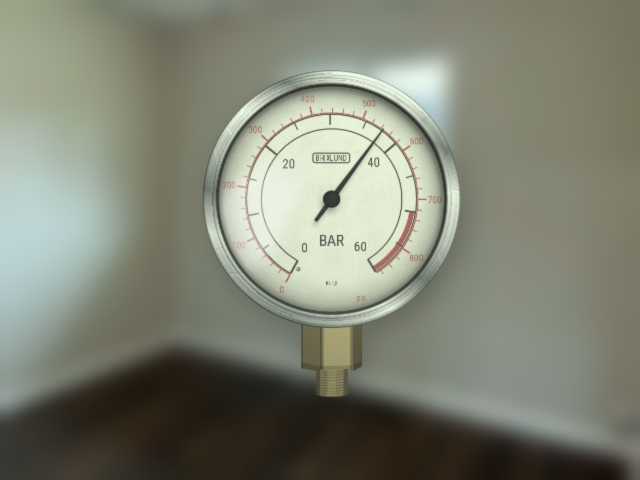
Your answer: 37.5,bar
